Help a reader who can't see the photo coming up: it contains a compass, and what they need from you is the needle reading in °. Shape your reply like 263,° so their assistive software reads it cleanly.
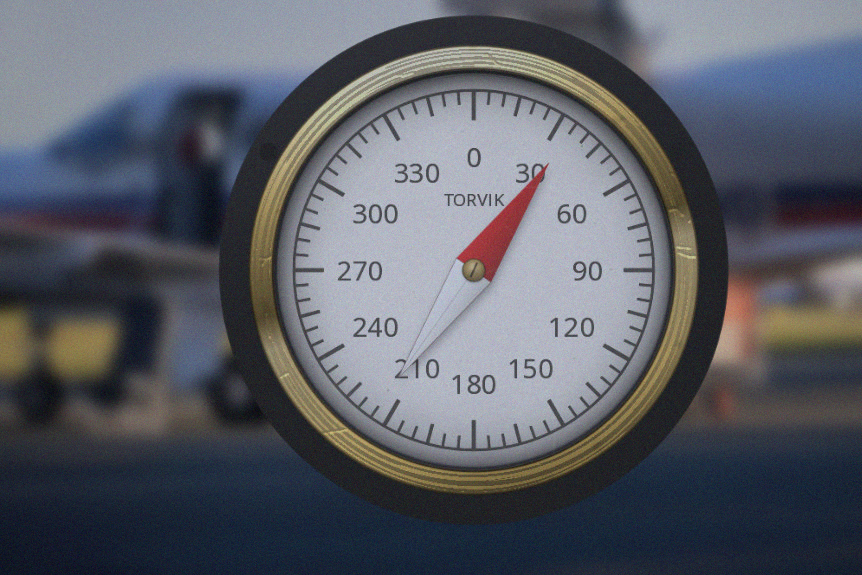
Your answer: 35,°
